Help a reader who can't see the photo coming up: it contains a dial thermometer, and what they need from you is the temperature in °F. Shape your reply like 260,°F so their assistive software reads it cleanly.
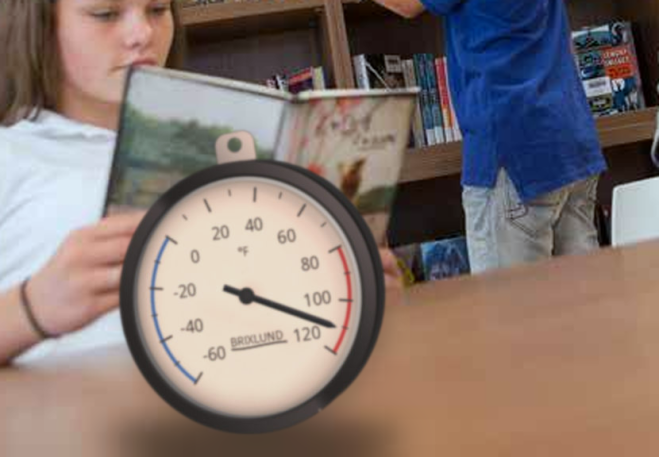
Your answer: 110,°F
